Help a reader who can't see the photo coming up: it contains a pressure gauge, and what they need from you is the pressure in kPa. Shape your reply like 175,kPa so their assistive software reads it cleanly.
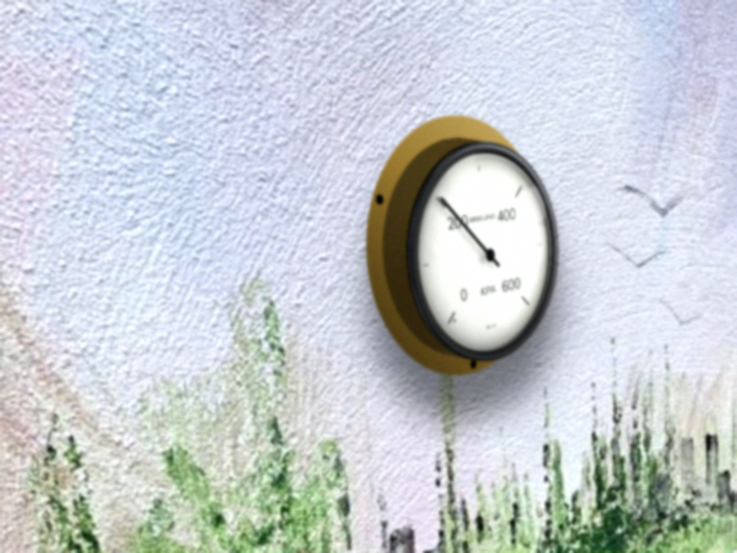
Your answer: 200,kPa
